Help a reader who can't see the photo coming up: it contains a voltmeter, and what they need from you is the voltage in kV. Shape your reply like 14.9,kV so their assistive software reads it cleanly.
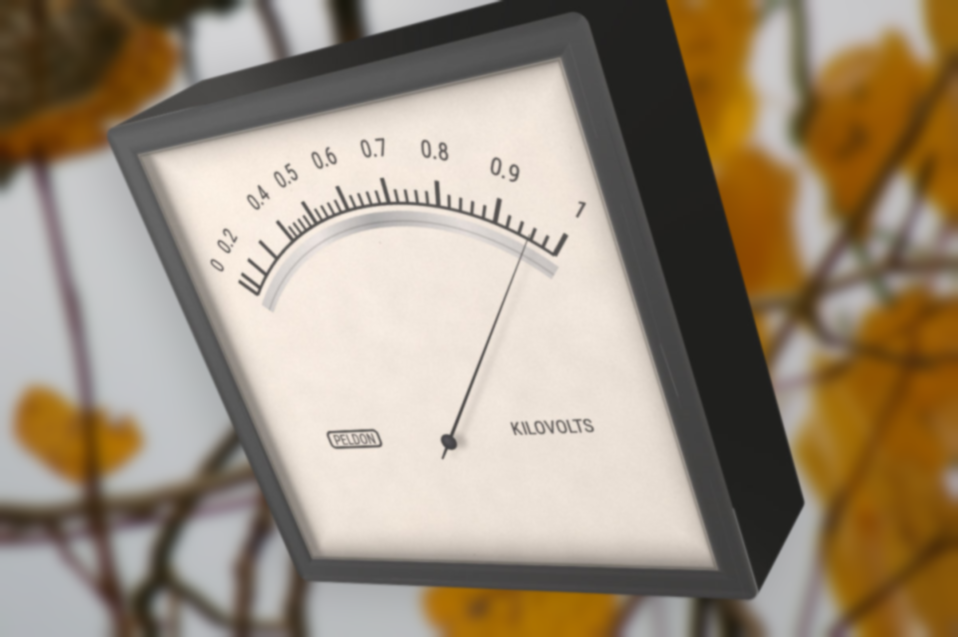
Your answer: 0.96,kV
